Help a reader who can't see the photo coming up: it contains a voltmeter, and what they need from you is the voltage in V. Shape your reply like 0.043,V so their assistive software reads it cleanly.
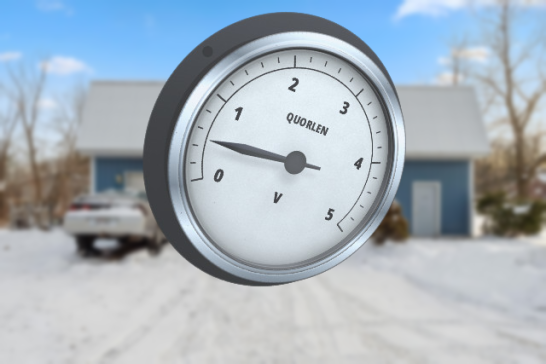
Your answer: 0.5,V
